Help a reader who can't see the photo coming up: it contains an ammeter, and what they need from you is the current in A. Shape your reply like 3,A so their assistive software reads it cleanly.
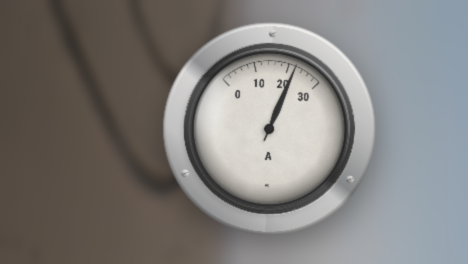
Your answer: 22,A
